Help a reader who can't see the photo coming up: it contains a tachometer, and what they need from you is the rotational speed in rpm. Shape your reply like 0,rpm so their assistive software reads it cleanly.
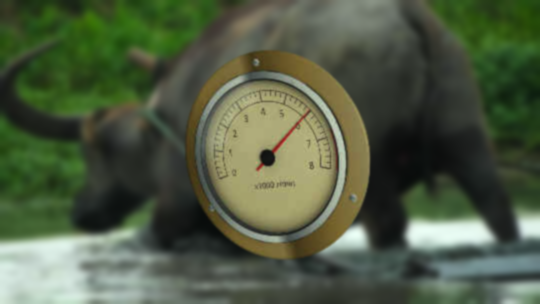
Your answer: 6000,rpm
